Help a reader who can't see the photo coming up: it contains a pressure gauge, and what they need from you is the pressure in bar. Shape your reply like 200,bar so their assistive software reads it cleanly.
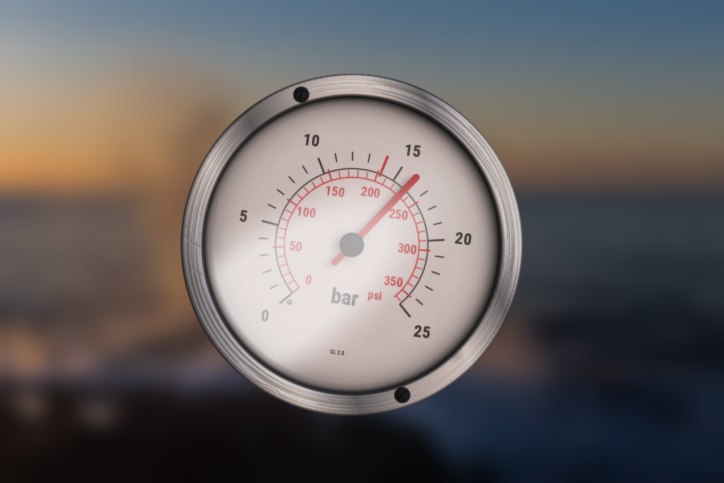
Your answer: 16,bar
